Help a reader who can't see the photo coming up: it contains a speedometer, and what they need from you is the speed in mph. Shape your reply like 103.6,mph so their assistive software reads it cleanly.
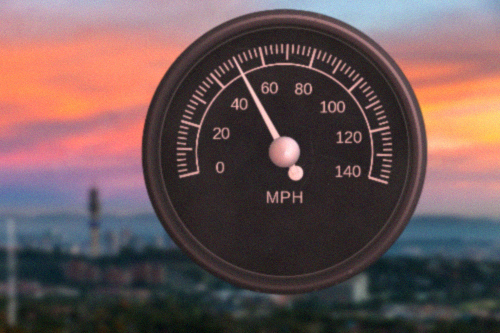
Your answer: 50,mph
